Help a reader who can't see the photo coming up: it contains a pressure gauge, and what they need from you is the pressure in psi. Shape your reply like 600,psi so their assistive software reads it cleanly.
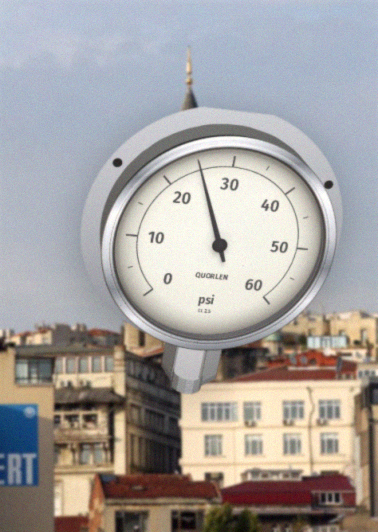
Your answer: 25,psi
